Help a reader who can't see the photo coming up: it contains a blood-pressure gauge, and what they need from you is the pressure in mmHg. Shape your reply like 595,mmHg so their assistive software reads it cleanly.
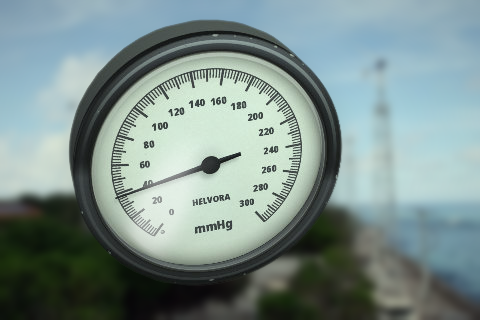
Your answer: 40,mmHg
